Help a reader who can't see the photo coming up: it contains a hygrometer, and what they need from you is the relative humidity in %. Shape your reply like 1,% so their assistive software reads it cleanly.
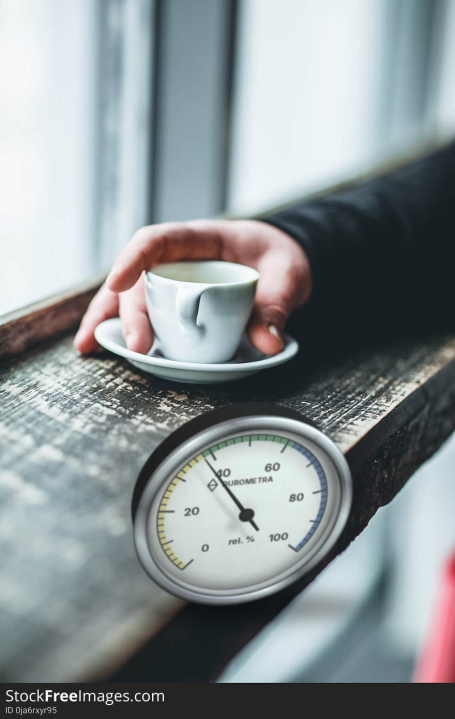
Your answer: 38,%
